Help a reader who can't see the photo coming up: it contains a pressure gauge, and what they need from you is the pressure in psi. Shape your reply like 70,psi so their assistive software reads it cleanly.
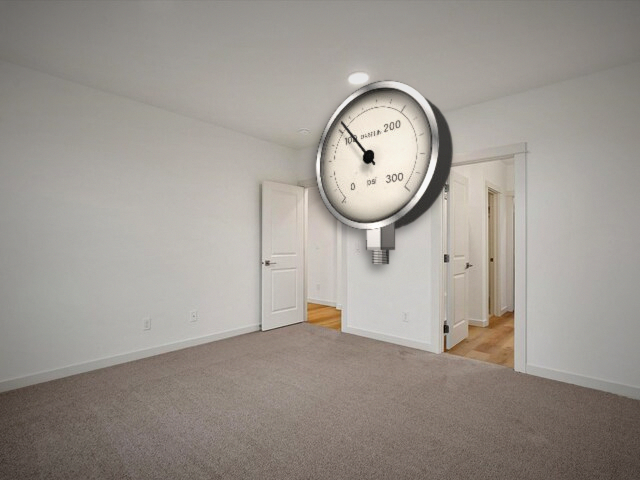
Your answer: 110,psi
